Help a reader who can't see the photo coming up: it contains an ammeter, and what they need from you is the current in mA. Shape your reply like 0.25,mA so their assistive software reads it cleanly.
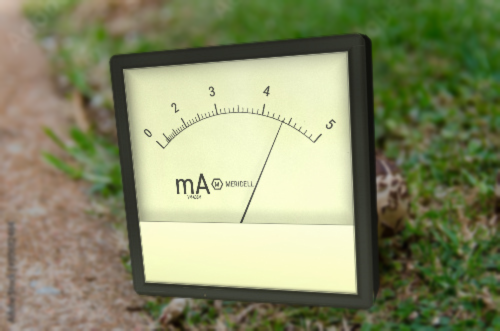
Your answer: 4.4,mA
